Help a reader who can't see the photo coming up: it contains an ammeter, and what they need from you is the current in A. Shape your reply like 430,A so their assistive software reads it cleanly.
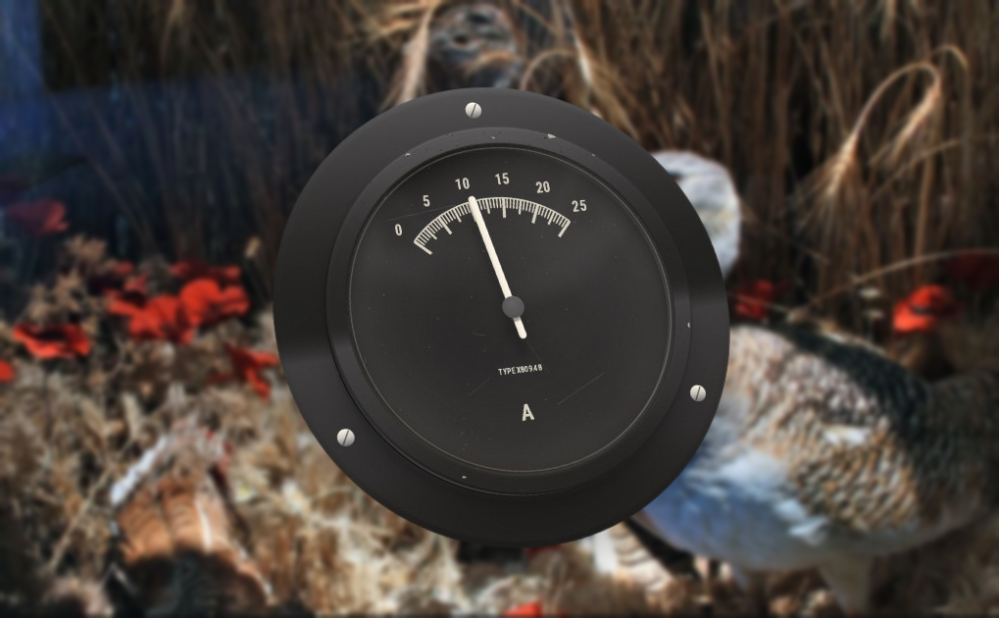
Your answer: 10,A
